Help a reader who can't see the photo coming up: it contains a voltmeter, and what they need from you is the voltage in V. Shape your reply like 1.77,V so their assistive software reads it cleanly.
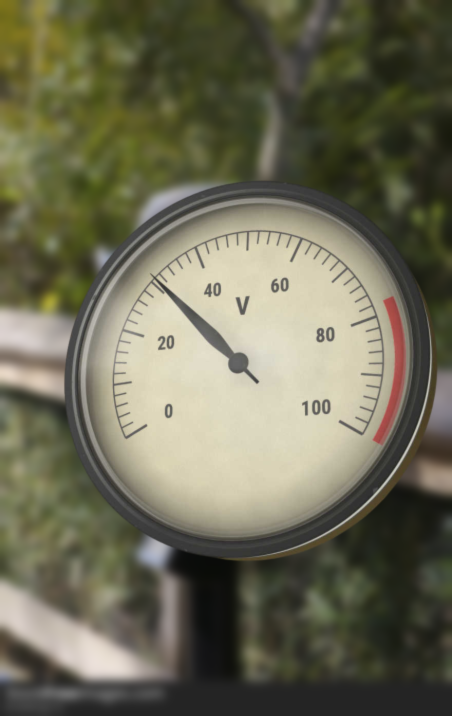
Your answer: 31,V
